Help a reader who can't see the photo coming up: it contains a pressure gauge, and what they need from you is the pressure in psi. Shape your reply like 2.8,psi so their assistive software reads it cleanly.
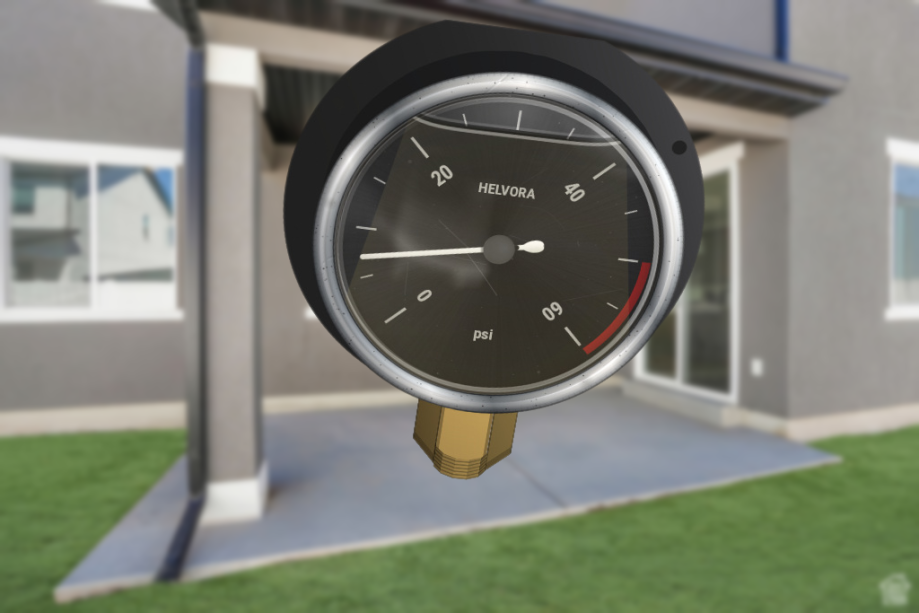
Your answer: 7.5,psi
